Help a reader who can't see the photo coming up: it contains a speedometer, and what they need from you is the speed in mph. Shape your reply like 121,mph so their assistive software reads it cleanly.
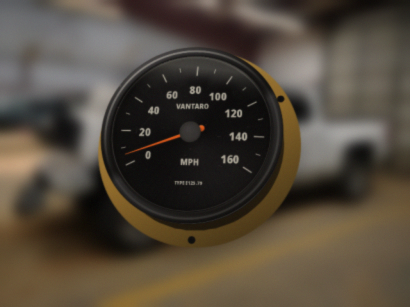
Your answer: 5,mph
